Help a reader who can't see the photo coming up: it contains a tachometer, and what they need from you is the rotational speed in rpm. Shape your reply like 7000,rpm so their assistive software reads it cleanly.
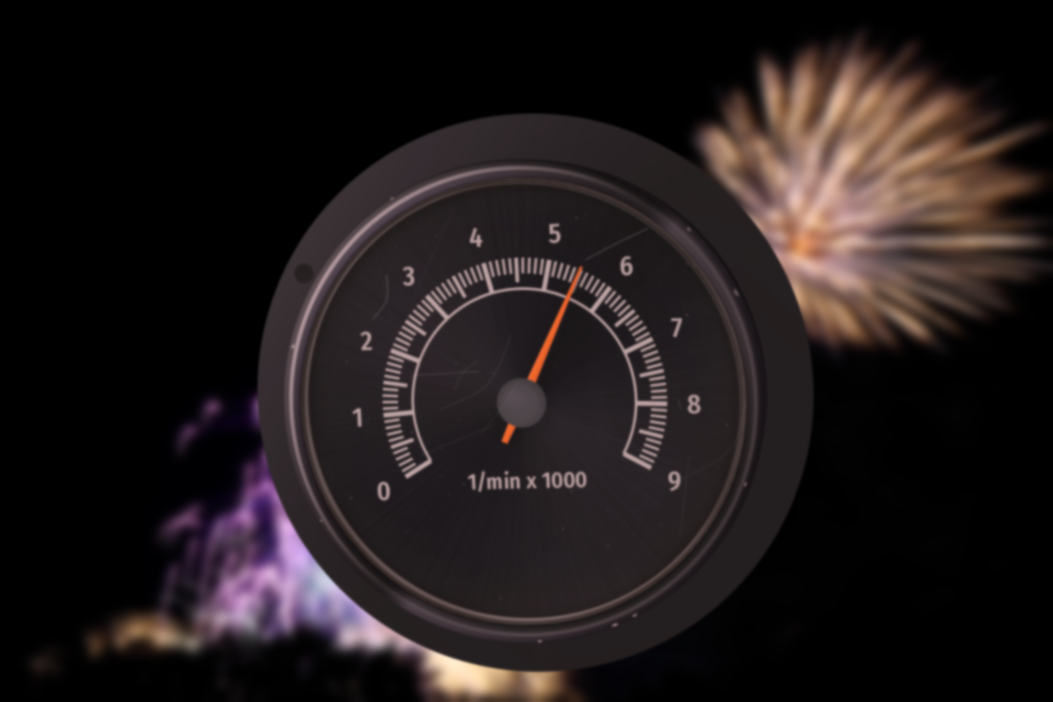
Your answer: 5500,rpm
